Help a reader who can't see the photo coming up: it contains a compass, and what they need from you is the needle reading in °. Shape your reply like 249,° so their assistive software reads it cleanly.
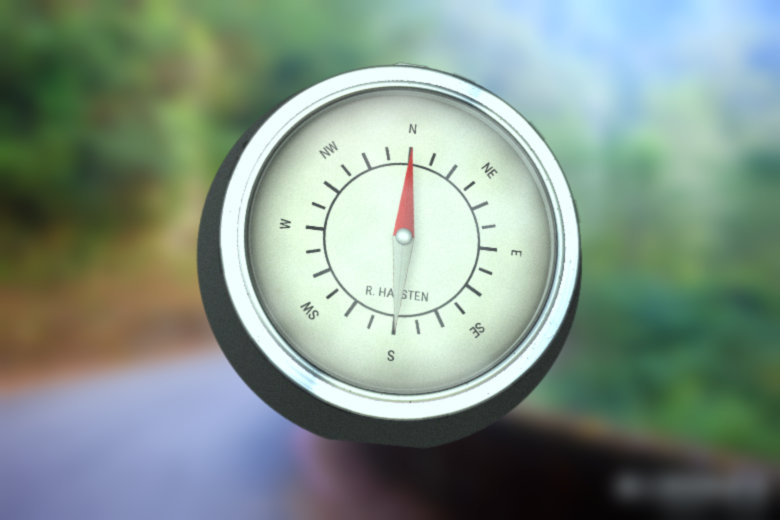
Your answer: 0,°
